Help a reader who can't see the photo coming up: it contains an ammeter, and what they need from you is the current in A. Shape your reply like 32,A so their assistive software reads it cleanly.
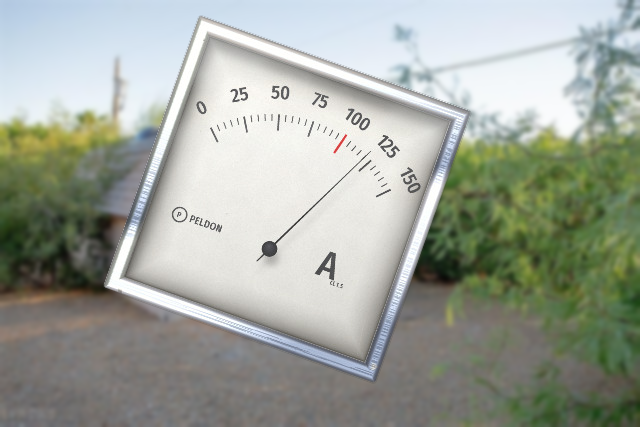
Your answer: 120,A
